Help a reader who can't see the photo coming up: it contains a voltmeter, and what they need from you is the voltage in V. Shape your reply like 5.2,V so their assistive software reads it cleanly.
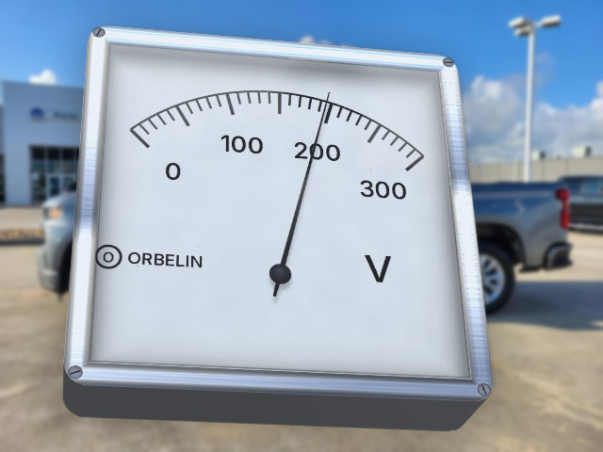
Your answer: 195,V
